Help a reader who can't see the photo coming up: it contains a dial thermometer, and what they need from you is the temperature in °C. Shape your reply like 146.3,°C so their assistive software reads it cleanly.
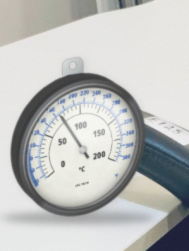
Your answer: 75,°C
